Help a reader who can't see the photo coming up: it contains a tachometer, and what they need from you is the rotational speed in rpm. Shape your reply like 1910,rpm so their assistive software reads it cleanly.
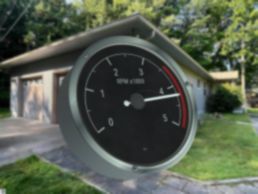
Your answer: 4250,rpm
